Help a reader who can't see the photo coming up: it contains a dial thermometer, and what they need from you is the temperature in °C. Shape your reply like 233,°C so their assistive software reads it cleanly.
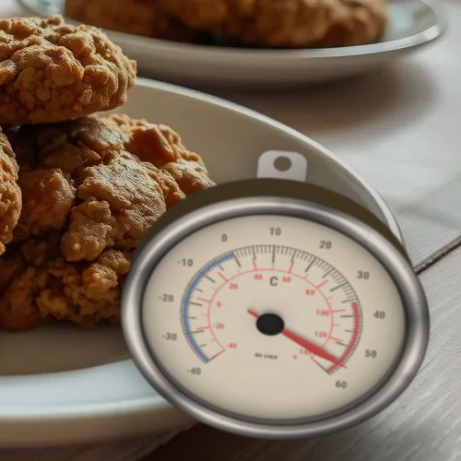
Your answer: 55,°C
